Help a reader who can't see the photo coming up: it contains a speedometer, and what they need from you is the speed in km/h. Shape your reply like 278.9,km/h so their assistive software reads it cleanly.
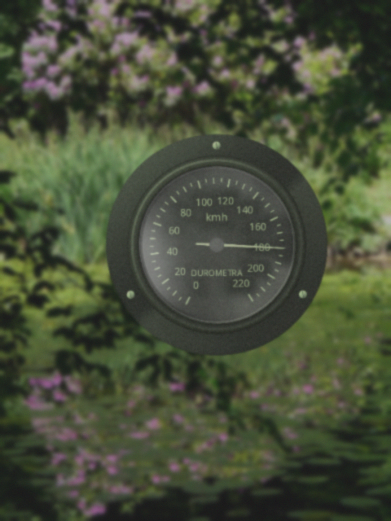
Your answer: 180,km/h
